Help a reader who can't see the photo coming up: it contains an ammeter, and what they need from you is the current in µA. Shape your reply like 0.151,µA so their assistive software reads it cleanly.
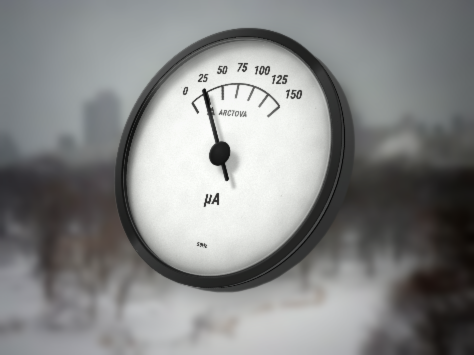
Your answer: 25,µA
